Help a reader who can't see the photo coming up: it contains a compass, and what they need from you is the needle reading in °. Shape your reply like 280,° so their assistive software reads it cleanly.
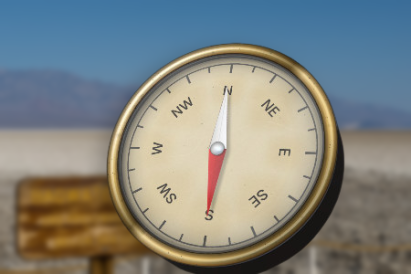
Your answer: 180,°
